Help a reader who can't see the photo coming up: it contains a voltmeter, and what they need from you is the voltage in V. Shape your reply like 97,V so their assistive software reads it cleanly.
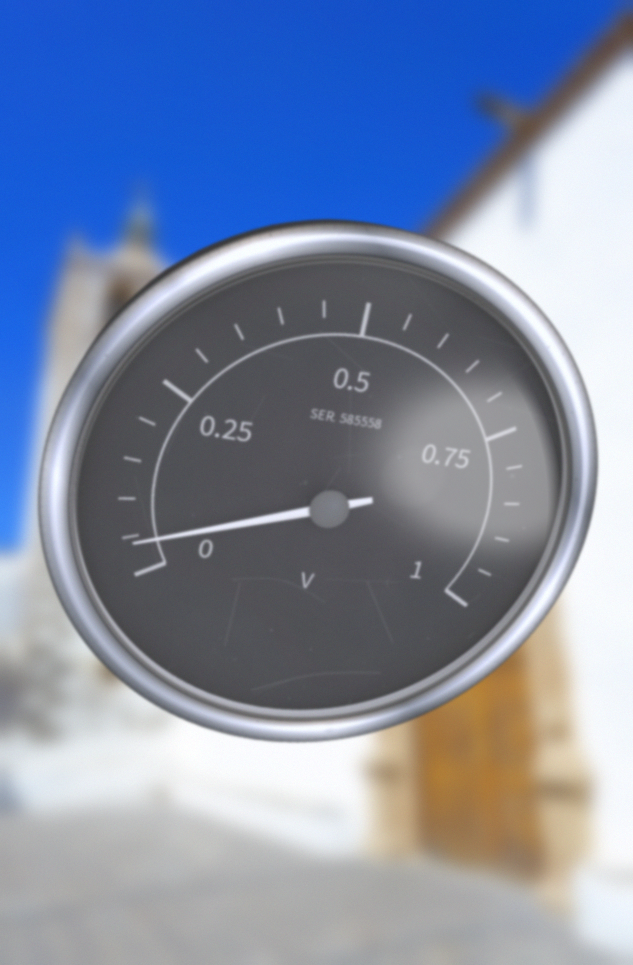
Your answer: 0.05,V
